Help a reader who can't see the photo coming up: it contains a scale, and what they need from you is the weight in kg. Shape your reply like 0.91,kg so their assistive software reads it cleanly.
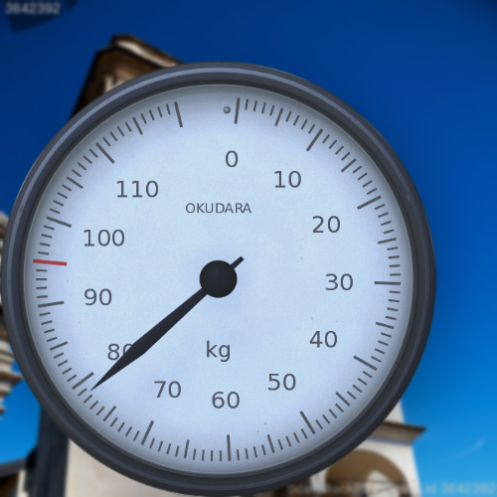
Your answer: 78.5,kg
